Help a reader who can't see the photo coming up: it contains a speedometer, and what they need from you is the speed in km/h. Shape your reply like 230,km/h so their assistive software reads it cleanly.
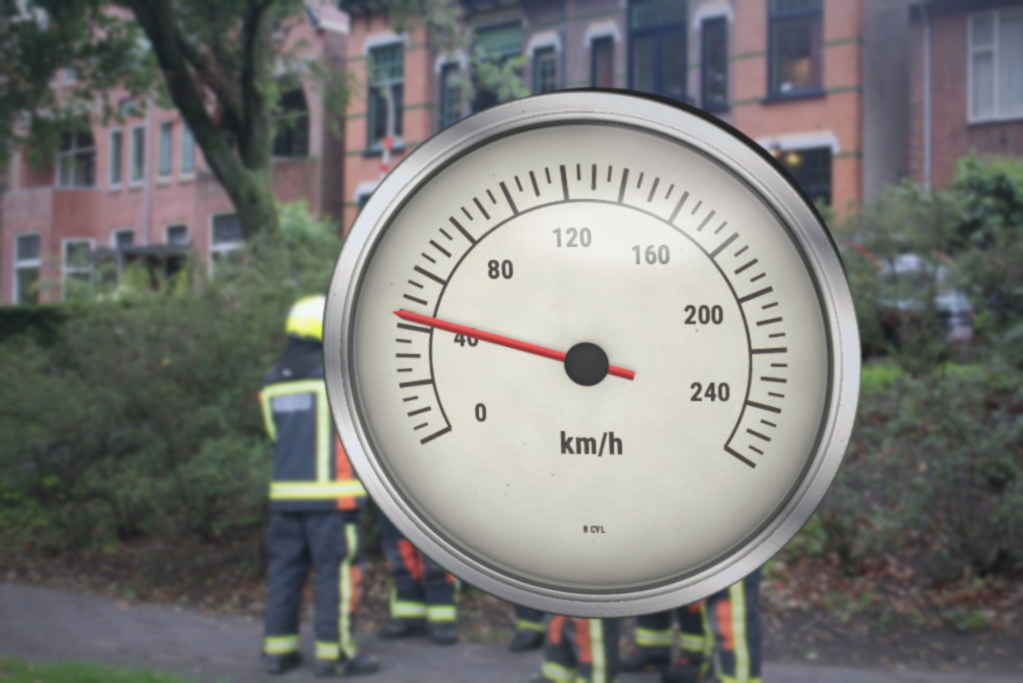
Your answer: 45,km/h
